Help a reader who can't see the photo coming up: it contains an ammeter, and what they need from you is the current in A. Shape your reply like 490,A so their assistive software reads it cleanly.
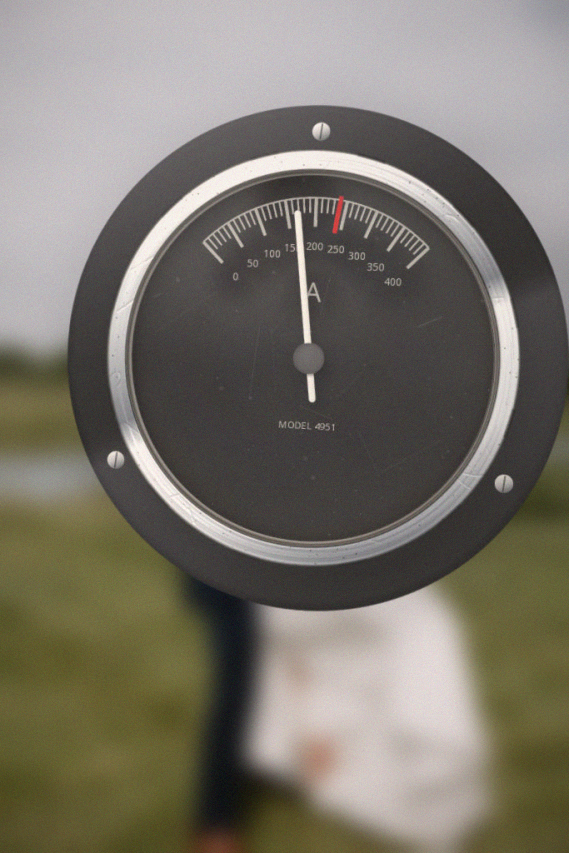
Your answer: 170,A
